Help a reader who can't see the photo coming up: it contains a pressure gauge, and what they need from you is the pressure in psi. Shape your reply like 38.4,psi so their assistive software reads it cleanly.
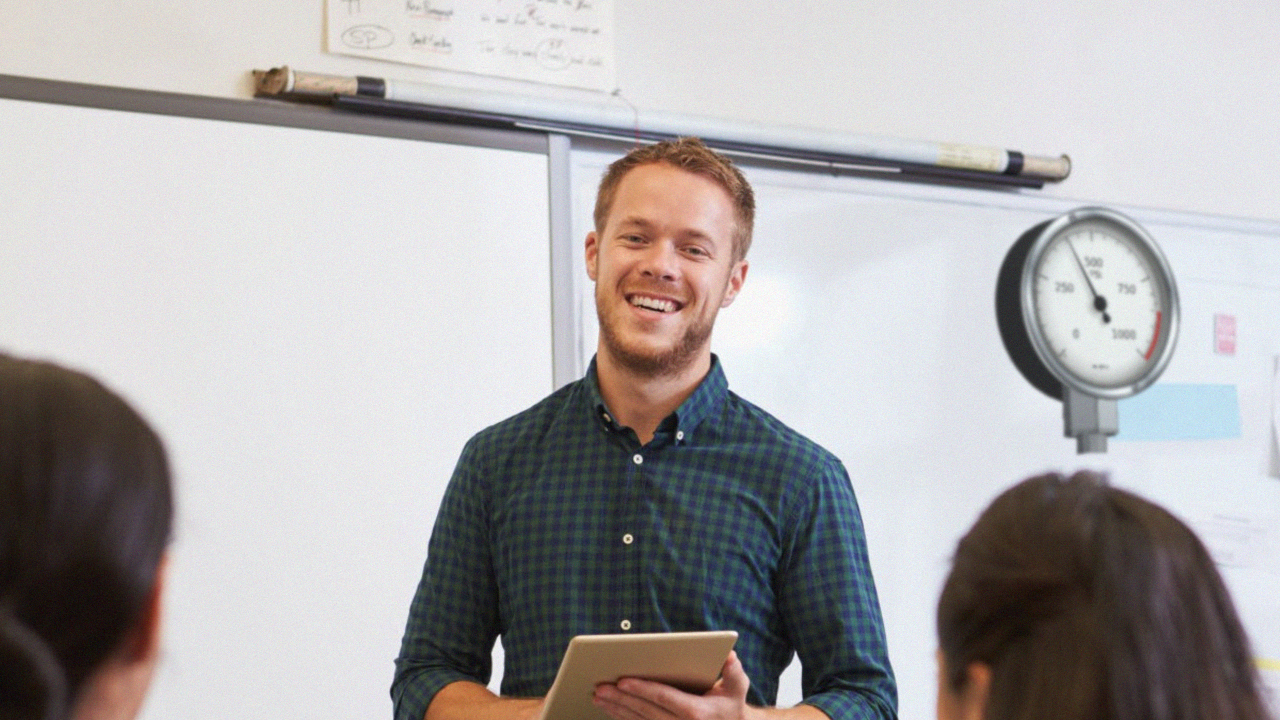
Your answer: 400,psi
